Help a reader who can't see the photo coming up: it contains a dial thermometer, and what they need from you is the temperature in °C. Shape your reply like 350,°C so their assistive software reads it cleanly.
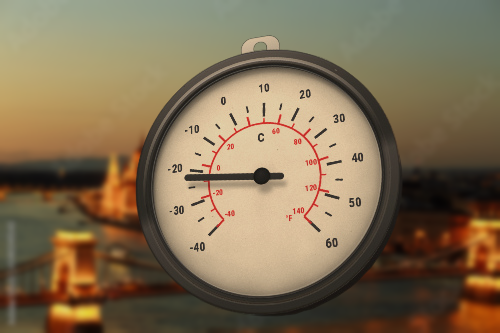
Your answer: -22.5,°C
